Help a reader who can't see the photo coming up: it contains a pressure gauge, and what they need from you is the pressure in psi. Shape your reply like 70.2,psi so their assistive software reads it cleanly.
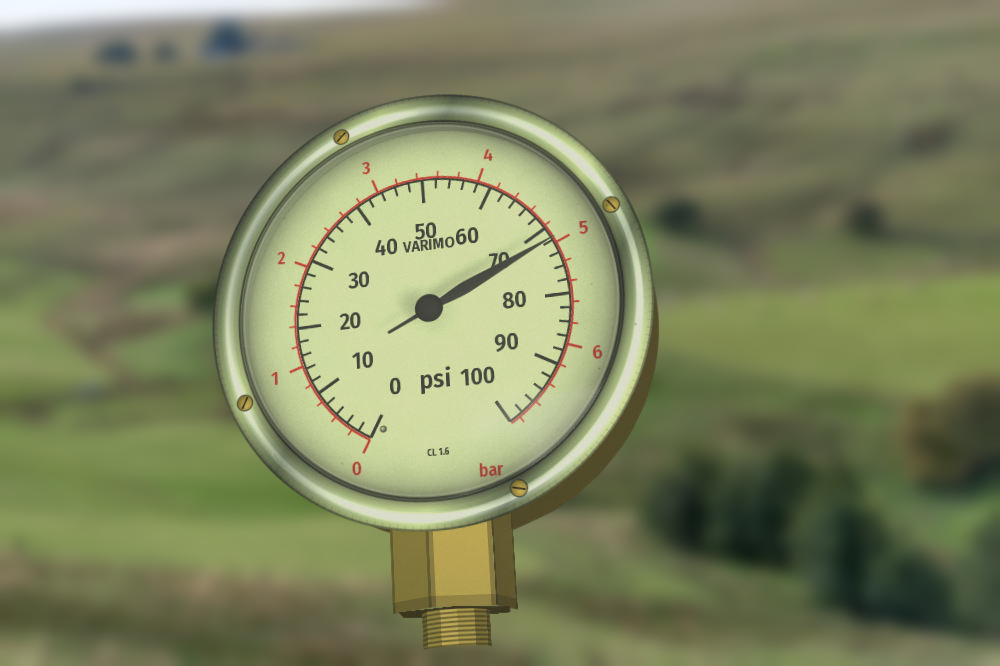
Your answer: 72,psi
